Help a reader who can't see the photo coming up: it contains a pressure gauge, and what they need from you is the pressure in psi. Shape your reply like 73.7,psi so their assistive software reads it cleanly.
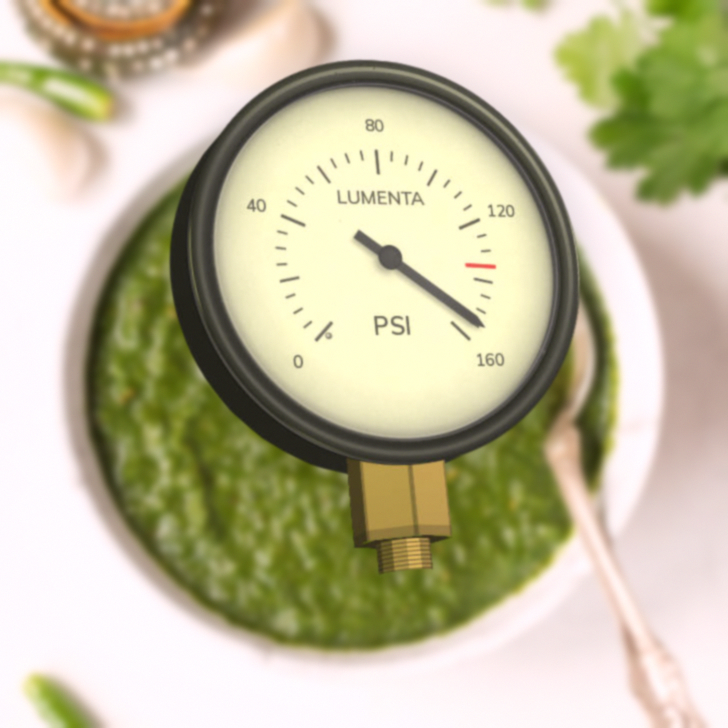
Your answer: 155,psi
